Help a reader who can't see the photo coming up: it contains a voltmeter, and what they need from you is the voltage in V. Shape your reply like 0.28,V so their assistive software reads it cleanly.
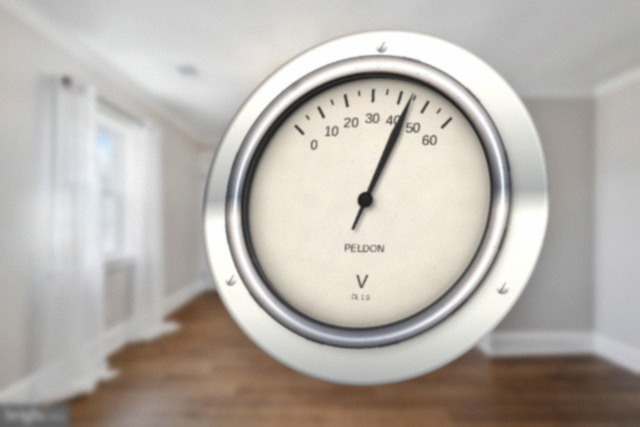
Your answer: 45,V
